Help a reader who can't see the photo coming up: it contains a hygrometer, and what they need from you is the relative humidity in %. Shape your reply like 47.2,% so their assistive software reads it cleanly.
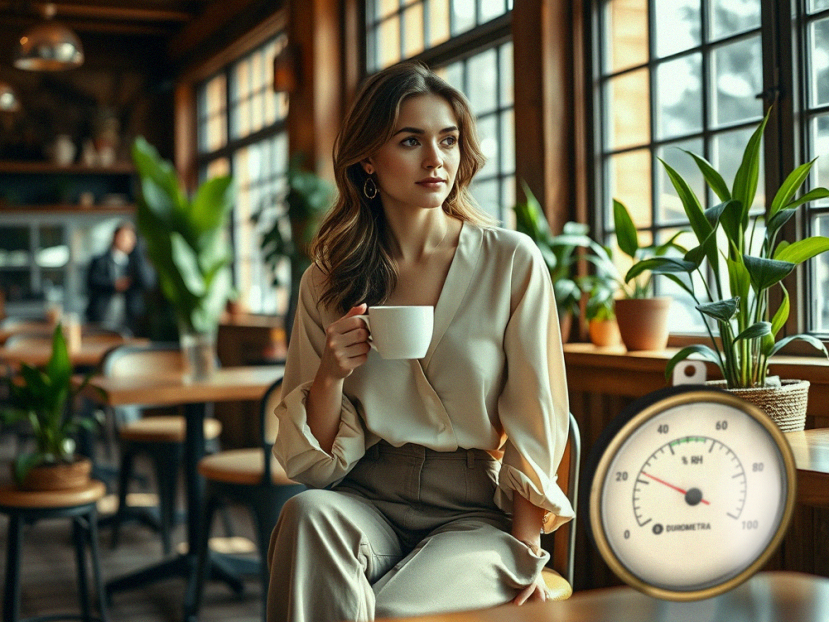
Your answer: 24,%
